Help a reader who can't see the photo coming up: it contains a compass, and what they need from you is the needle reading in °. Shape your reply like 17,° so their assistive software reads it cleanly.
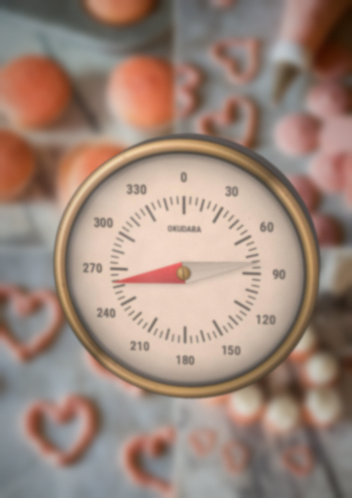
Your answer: 260,°
